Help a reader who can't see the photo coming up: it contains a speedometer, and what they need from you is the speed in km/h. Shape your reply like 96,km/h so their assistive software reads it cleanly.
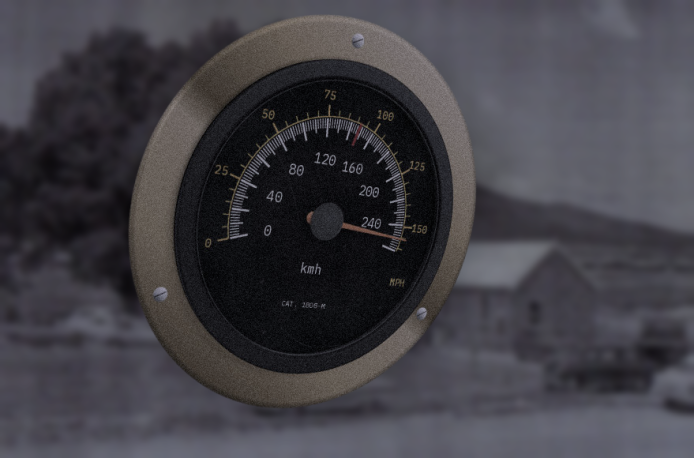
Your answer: 250,km/h
